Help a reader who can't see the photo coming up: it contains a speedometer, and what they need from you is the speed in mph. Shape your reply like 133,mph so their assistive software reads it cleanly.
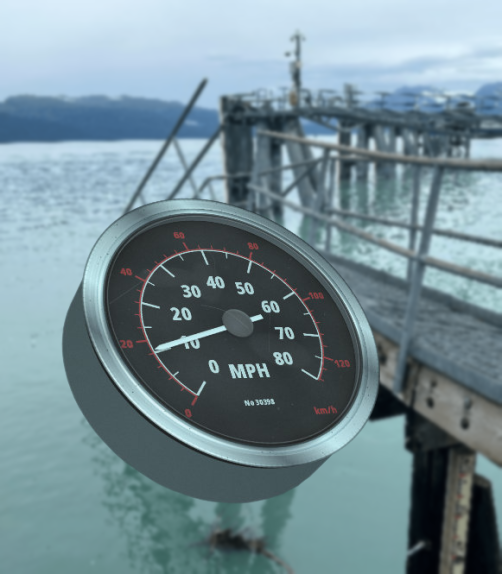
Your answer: 10,mph
